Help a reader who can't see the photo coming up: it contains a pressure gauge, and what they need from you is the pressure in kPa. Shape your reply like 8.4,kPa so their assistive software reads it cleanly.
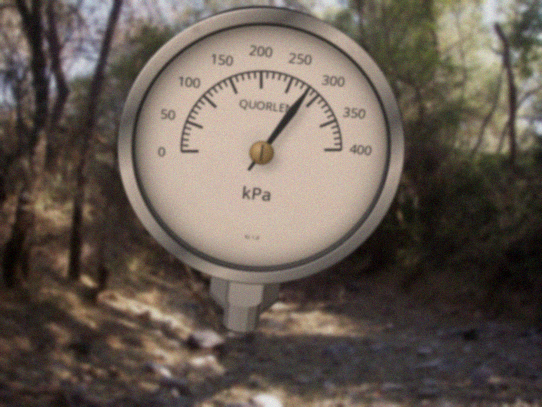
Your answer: 280,kPa
